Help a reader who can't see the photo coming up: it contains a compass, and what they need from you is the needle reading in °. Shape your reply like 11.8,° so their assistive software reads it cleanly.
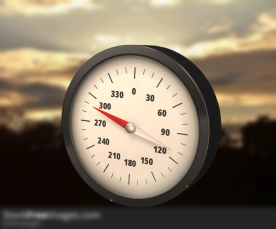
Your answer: 290,°
